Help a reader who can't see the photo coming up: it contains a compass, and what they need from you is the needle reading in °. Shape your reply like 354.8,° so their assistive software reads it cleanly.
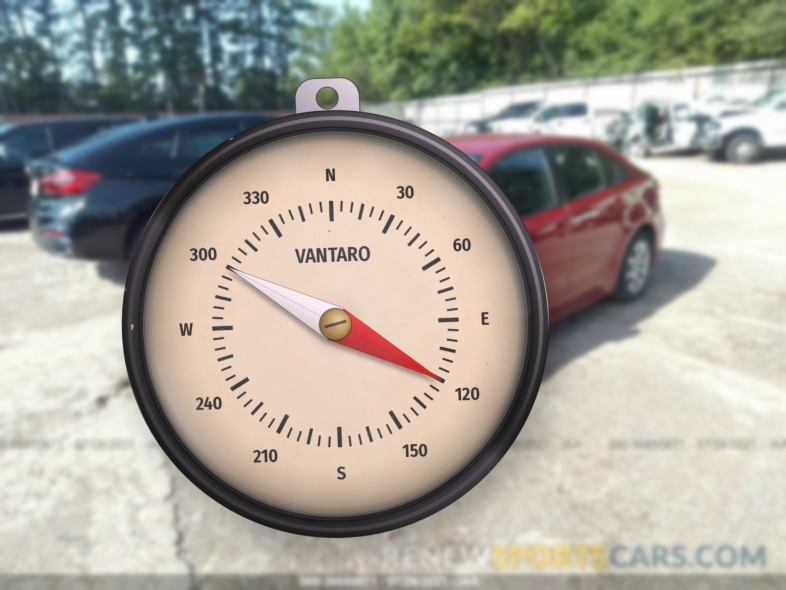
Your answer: 120,°
